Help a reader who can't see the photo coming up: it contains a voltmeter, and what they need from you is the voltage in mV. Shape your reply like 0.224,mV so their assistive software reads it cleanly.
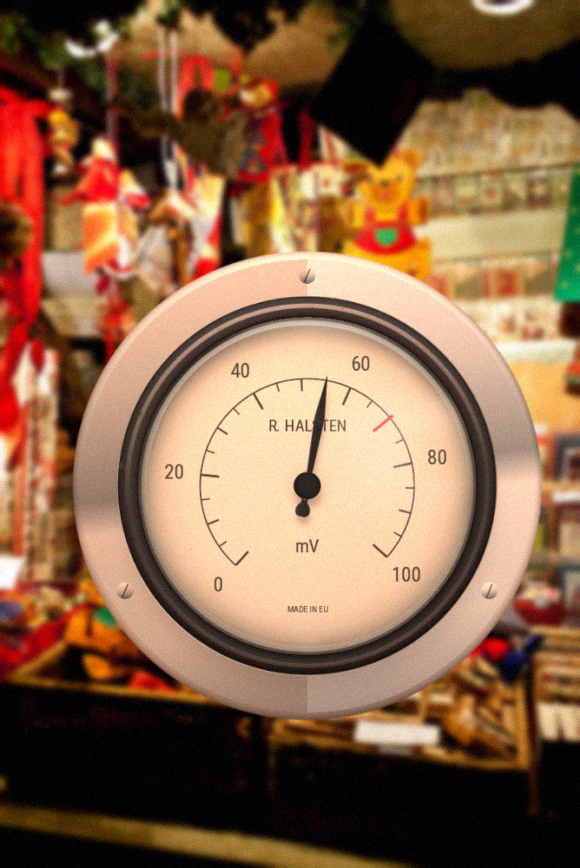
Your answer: 55,mV
